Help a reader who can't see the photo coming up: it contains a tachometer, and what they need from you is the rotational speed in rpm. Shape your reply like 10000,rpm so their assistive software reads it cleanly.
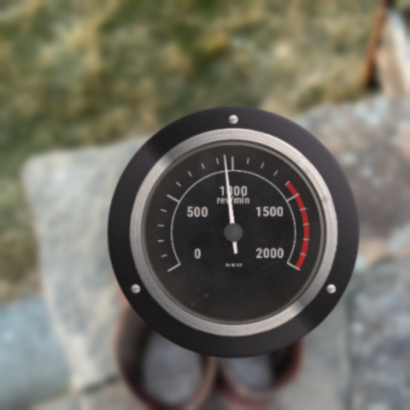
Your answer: 950,rpm
